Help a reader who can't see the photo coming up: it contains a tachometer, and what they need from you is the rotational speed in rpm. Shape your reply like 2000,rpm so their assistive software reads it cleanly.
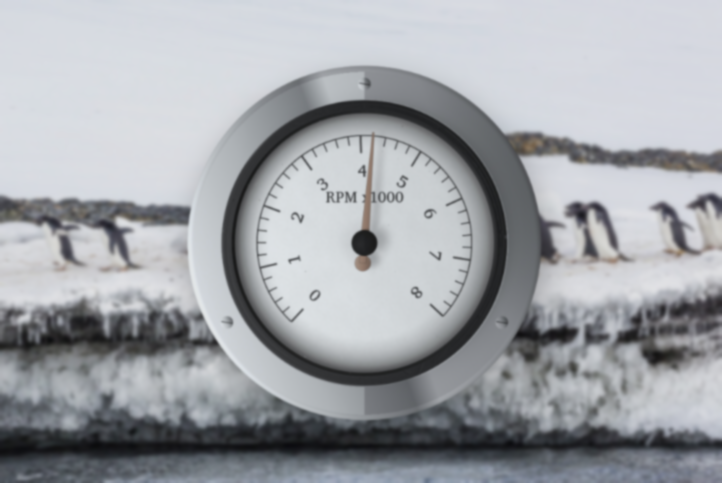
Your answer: 4200,rpm
